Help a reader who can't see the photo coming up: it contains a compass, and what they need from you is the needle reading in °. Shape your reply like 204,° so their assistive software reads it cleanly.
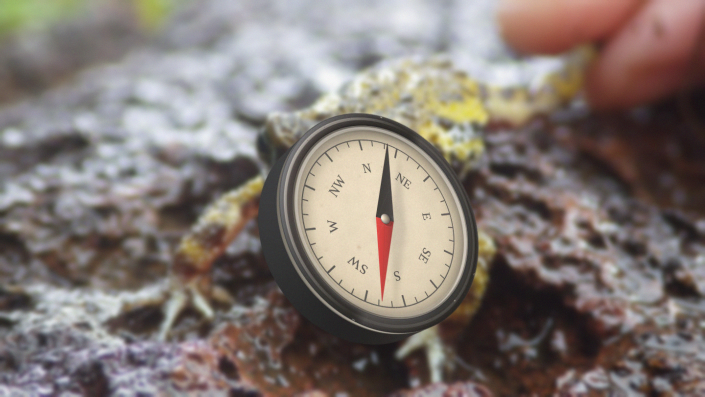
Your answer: 200,°
